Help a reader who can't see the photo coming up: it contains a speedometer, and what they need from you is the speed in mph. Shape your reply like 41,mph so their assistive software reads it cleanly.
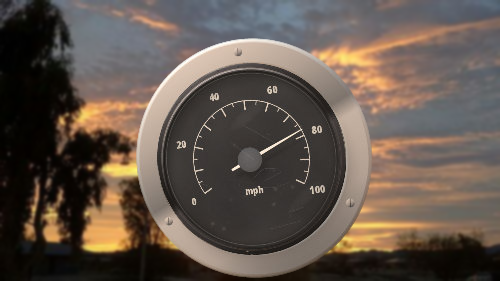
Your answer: 77.5,mph
